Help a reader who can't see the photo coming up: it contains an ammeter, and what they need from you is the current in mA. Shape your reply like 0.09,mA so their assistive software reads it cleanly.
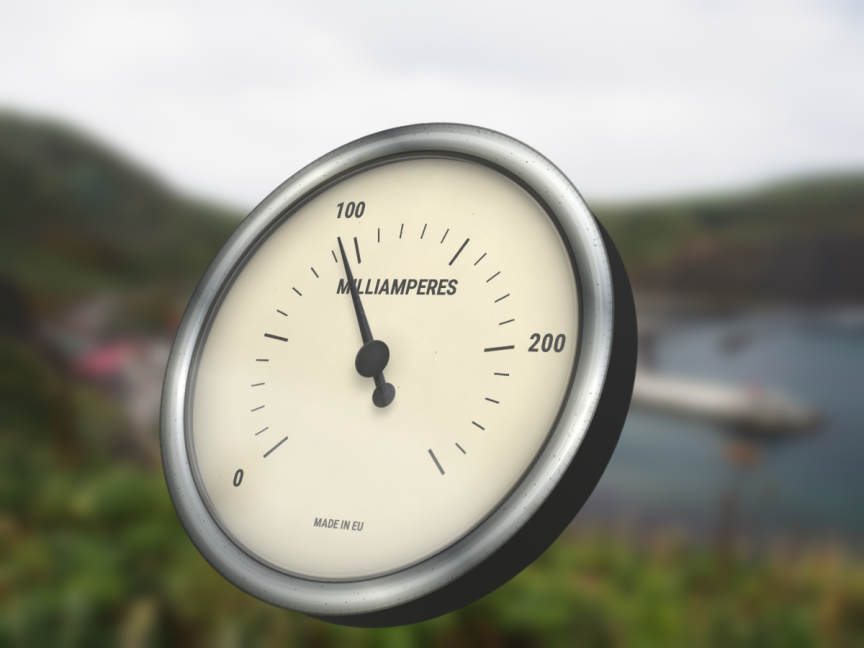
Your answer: 95,mA
